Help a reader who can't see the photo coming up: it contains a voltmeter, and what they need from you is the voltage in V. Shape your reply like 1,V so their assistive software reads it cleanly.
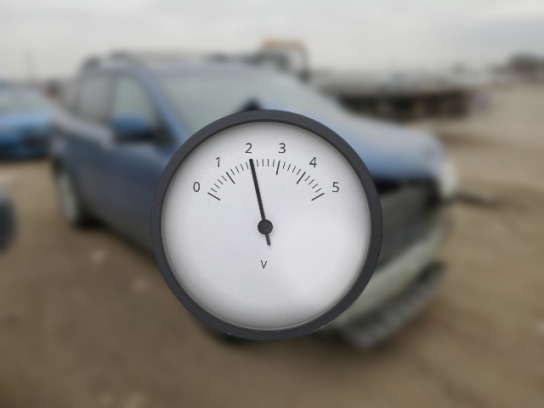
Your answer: 2,V
